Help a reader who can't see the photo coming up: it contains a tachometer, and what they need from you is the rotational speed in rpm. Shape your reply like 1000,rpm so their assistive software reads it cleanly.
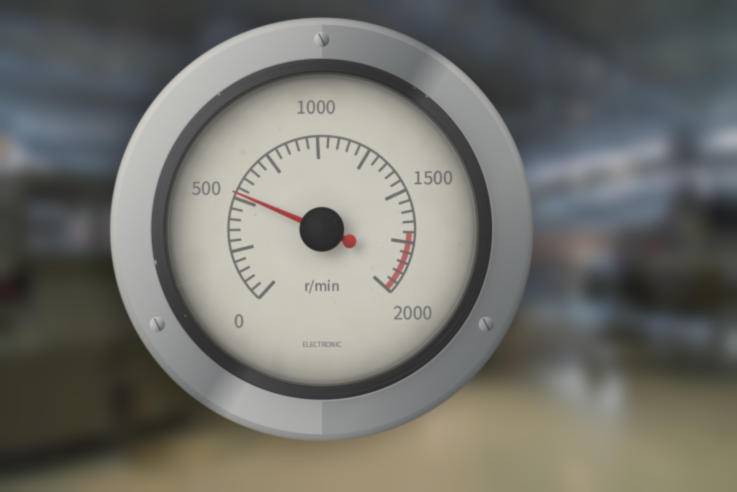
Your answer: 525,rpm
